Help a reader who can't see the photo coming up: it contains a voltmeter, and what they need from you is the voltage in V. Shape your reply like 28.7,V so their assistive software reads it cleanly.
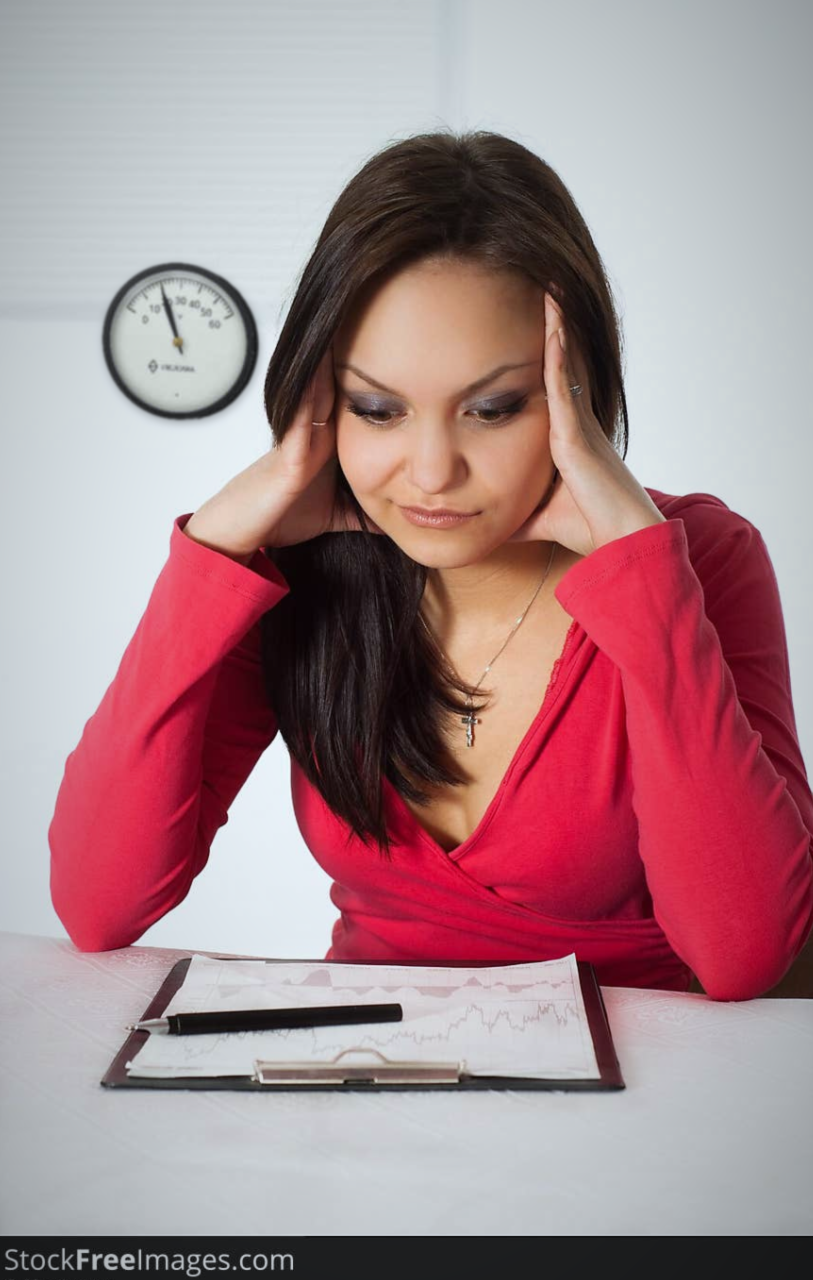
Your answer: 20,V
